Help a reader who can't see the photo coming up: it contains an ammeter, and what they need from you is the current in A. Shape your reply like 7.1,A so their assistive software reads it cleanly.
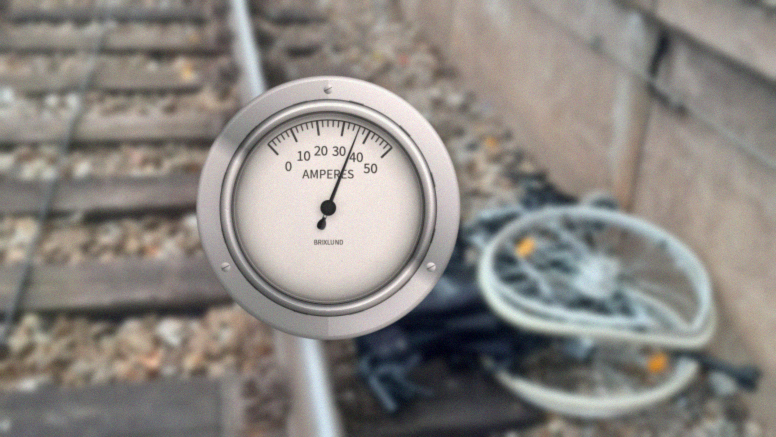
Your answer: 36,A
